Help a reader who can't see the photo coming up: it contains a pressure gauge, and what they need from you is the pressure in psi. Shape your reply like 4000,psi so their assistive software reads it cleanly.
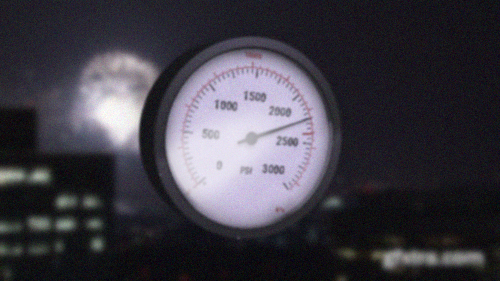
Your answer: 2250,psi
